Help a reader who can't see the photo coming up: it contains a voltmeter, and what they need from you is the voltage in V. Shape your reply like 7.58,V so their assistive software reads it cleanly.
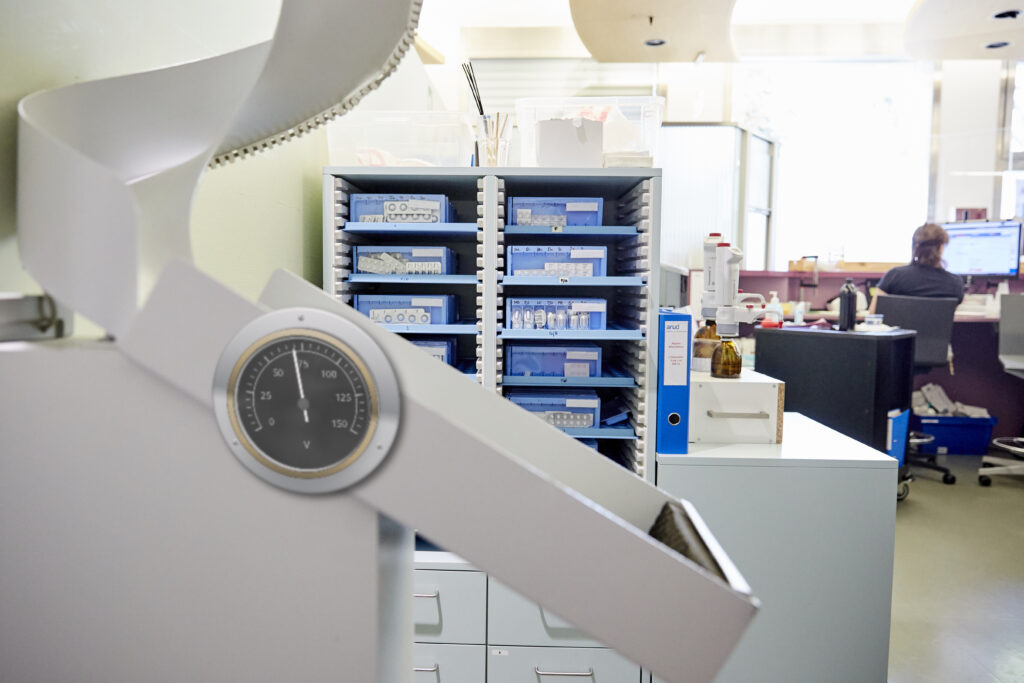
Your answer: 70,V
